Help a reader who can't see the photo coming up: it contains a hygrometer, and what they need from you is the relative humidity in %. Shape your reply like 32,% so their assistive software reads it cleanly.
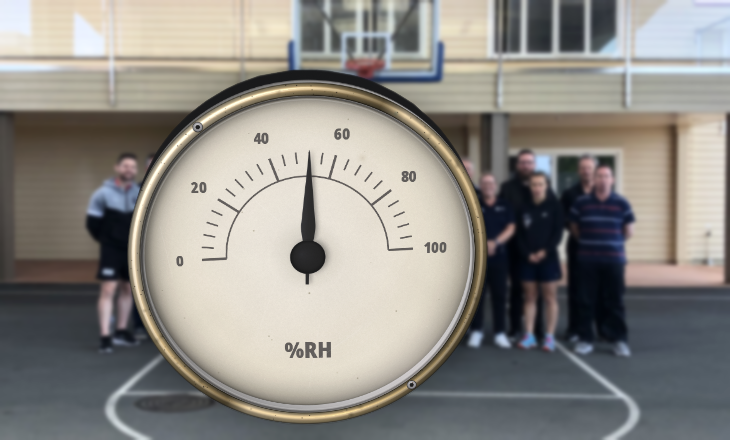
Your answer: 52,%
